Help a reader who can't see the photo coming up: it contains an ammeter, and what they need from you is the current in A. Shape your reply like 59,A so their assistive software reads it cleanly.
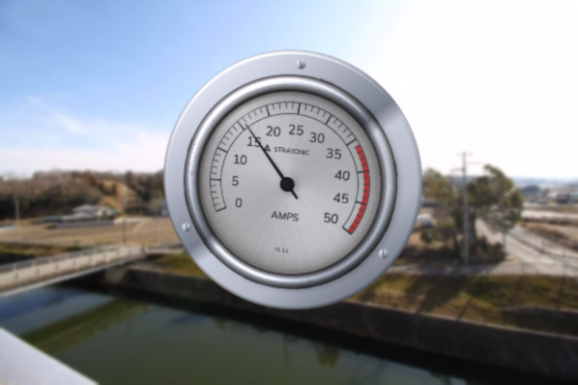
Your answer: 16,A
